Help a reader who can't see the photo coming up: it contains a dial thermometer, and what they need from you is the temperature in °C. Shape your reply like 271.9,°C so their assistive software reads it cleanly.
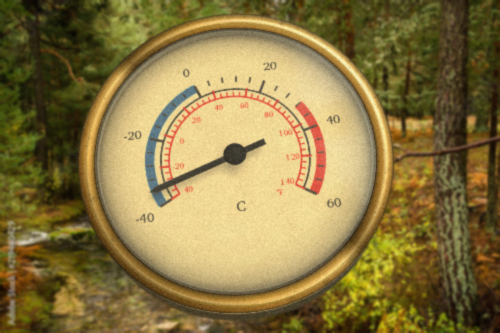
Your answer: -36,°C
